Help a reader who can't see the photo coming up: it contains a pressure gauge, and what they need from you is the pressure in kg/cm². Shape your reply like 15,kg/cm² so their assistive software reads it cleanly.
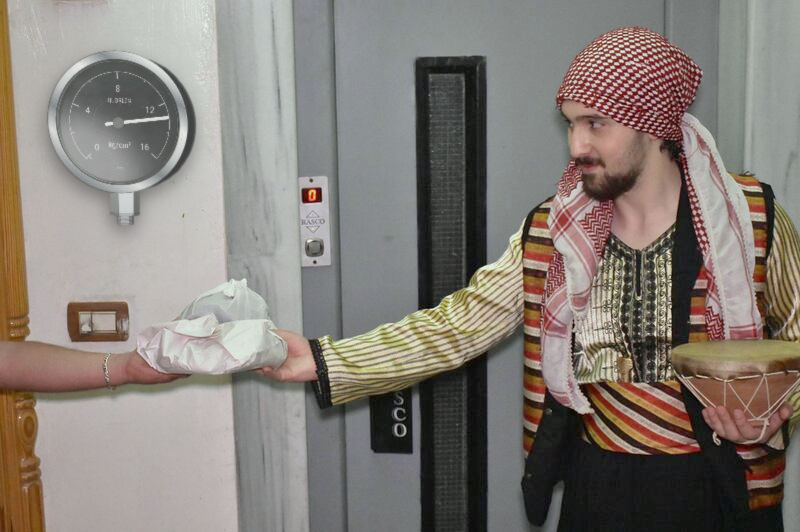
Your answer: 13,kg/cm²
